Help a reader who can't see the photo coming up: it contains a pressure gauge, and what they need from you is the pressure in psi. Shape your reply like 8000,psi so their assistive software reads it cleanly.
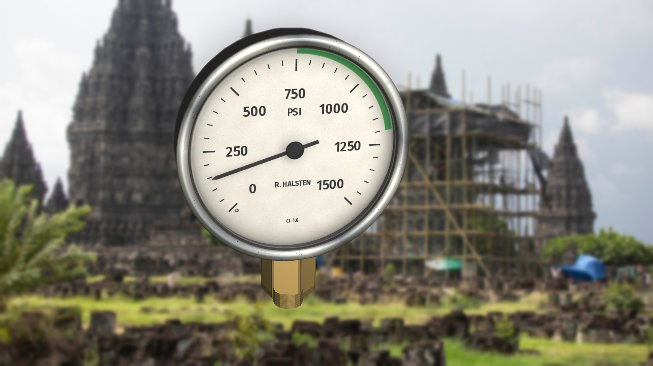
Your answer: 150,psi
